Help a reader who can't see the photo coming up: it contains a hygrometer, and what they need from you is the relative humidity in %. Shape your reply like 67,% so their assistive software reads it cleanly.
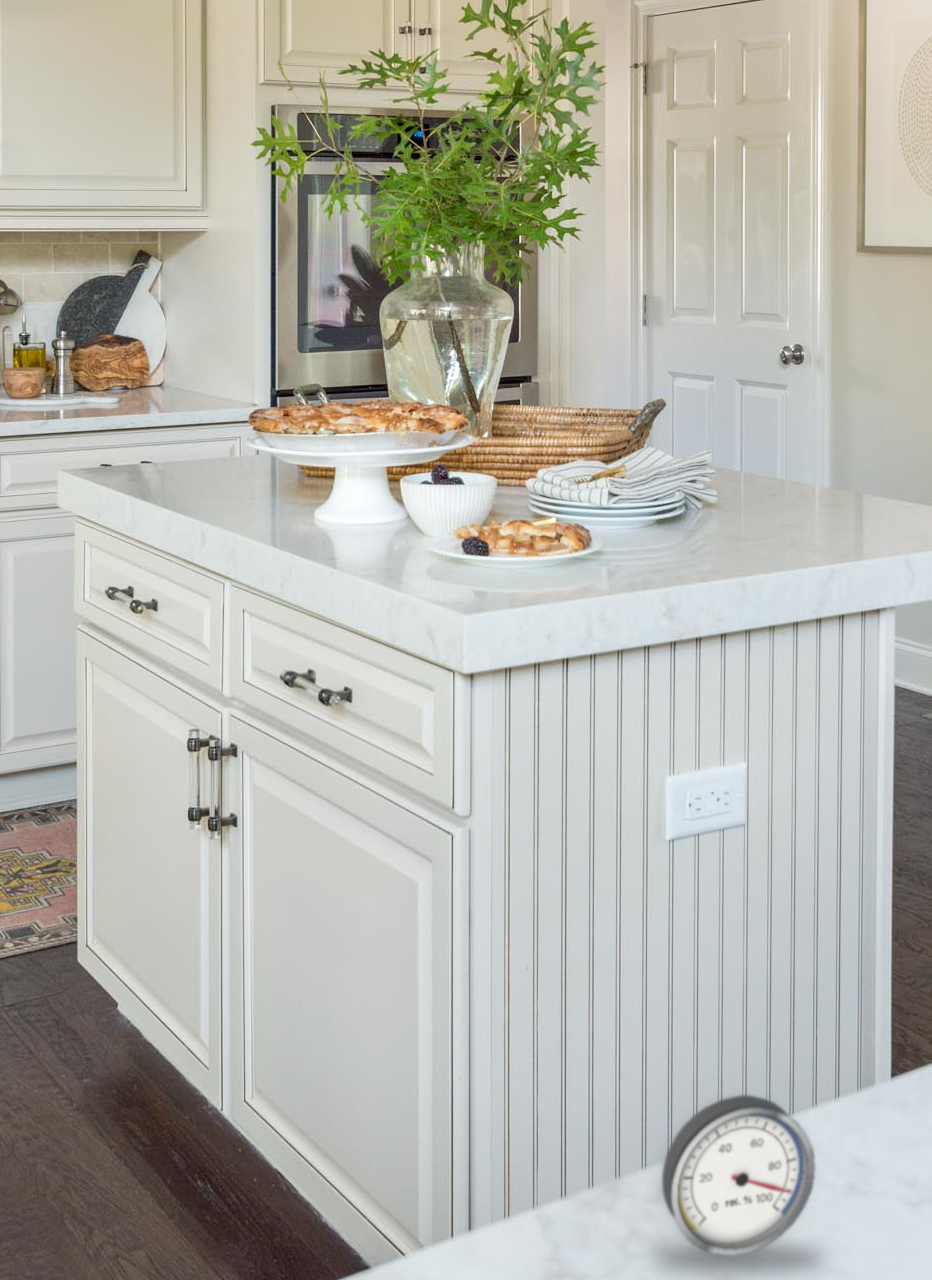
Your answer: 92,%
